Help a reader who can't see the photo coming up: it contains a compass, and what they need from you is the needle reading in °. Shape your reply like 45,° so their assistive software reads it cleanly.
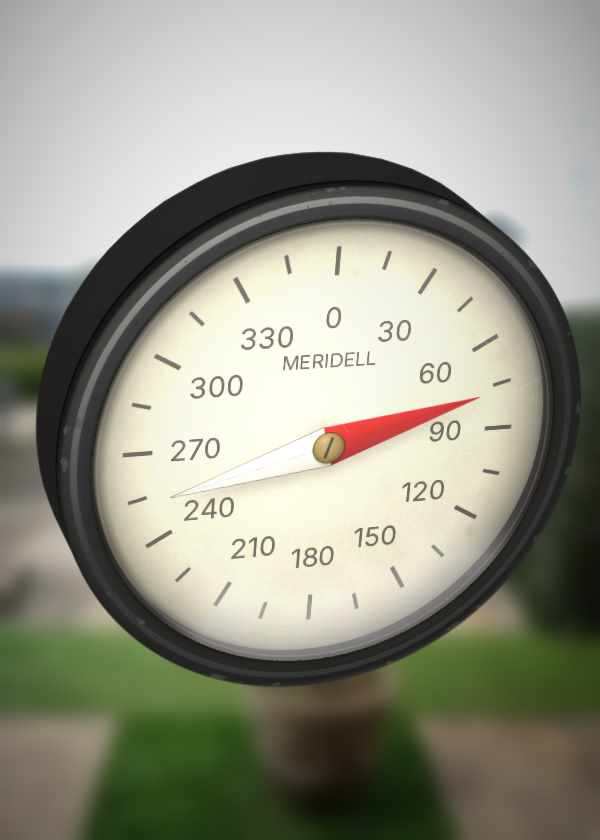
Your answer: 75,°
